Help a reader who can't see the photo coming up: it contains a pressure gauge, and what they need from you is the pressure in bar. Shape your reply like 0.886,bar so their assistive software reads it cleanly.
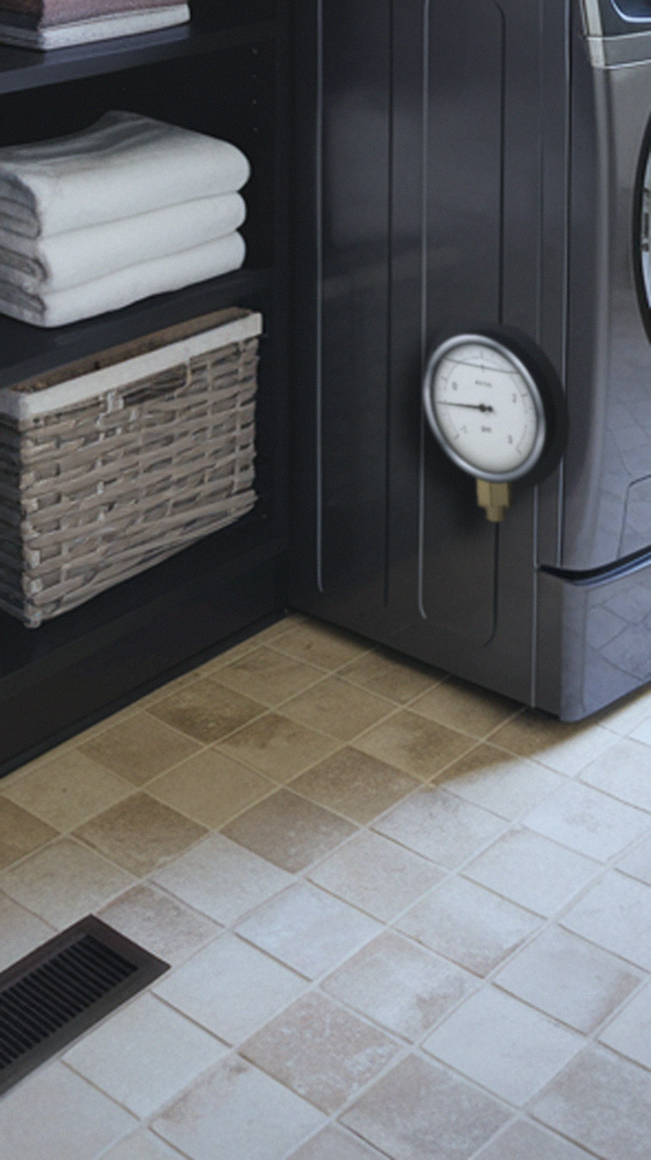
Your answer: -0.4,bar
